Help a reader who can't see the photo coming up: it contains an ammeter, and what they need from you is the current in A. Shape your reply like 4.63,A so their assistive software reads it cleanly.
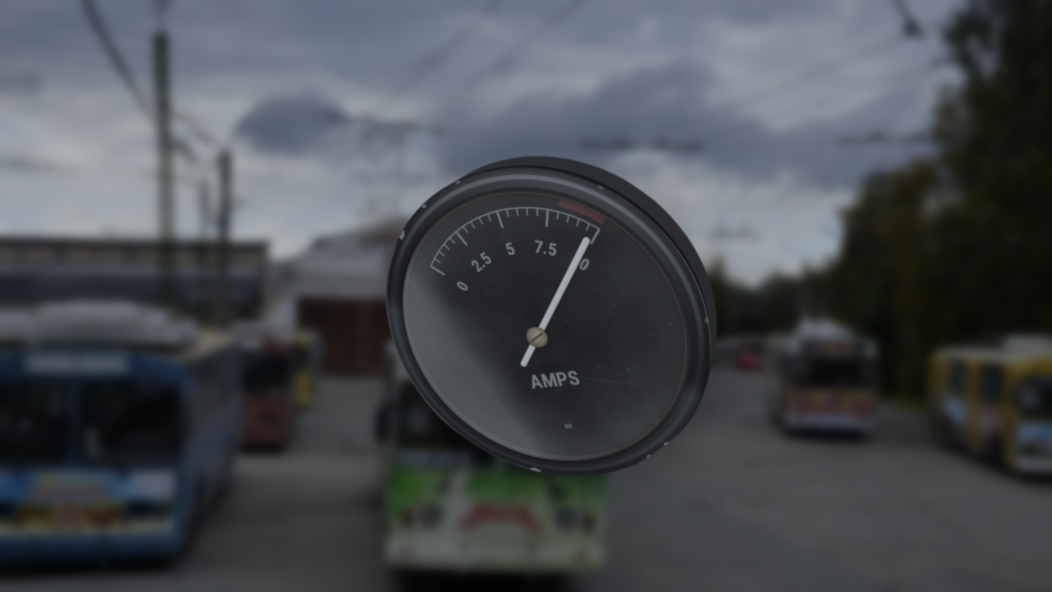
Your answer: 9.75,A
